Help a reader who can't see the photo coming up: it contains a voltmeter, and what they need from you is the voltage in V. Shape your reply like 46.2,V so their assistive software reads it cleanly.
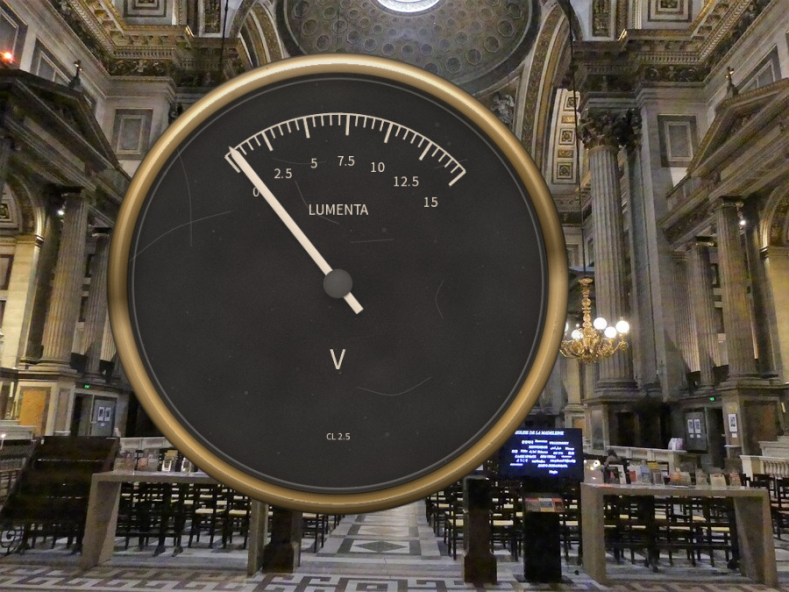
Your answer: 0.5,V
